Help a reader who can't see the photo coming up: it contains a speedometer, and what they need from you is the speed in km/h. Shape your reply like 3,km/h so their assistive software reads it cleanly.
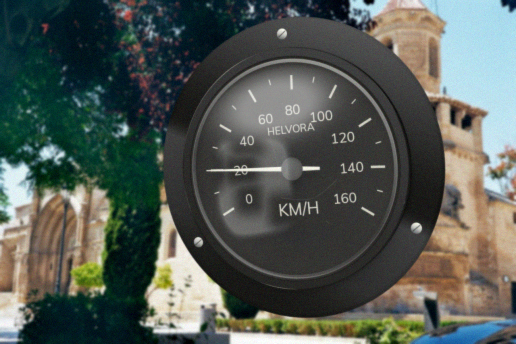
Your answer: 20,km/h
